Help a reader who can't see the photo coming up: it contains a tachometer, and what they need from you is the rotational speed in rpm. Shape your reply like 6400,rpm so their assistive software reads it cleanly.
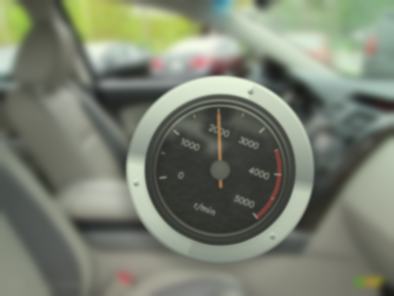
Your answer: 2000,rpm
